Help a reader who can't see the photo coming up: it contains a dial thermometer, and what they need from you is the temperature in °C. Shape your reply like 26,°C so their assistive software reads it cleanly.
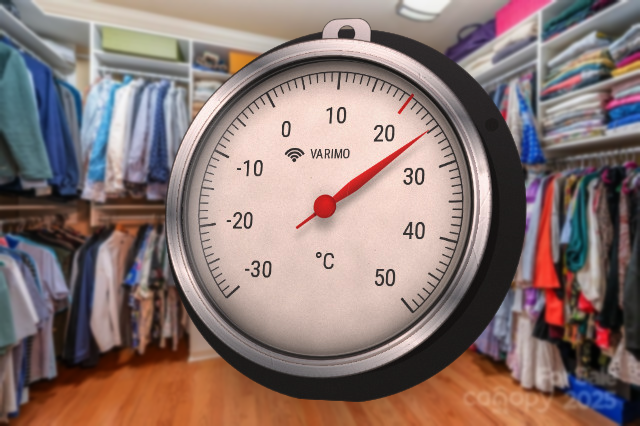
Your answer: 25,°C
